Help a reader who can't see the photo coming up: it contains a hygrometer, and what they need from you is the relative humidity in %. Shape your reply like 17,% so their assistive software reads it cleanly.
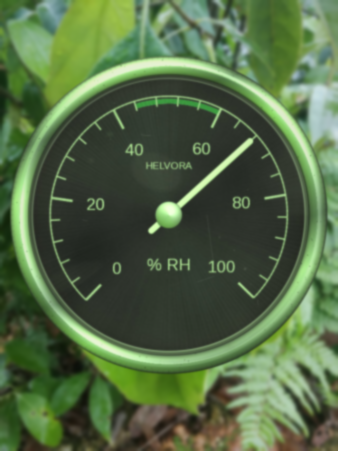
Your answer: 68,%
